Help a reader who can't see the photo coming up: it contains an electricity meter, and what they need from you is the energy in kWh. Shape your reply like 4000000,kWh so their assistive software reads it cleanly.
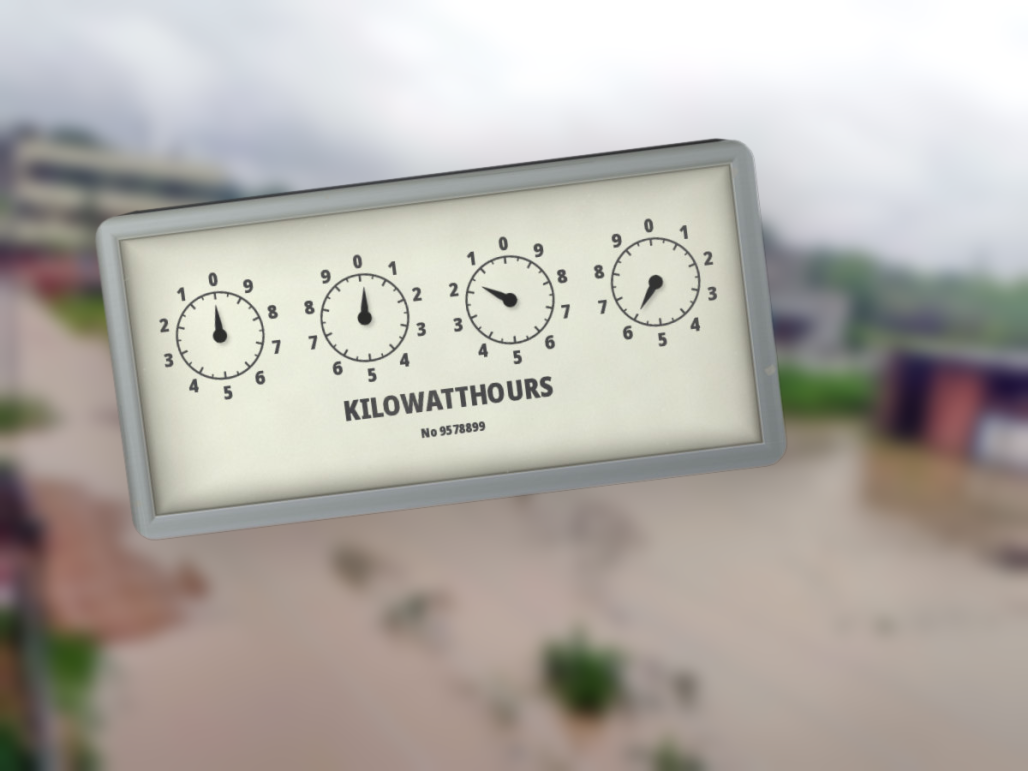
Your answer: 16,kWh
